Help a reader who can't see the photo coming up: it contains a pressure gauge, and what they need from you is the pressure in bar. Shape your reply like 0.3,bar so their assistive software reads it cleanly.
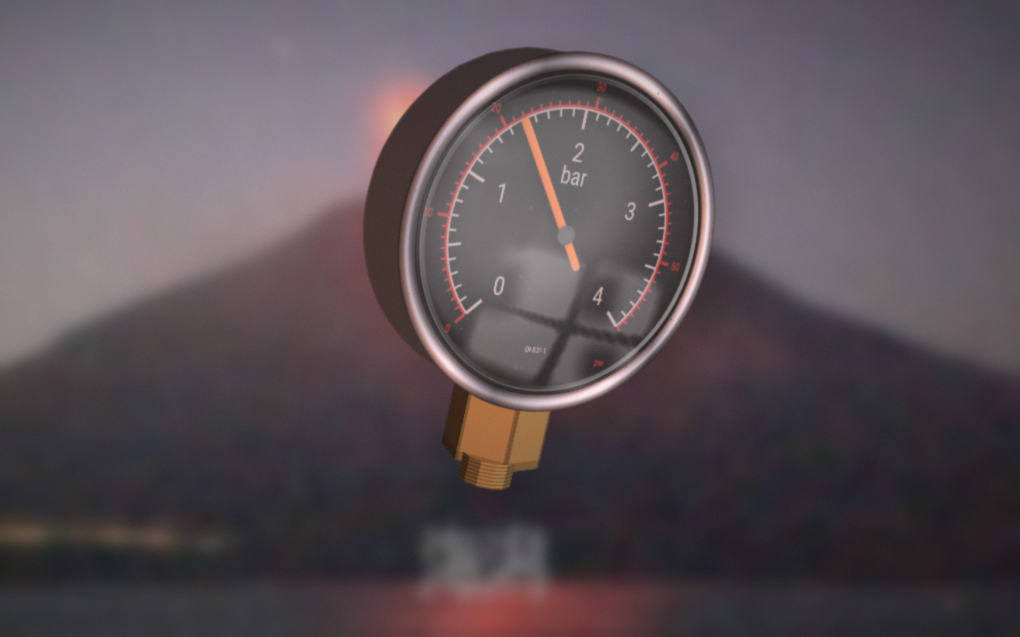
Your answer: 1.5,bar
